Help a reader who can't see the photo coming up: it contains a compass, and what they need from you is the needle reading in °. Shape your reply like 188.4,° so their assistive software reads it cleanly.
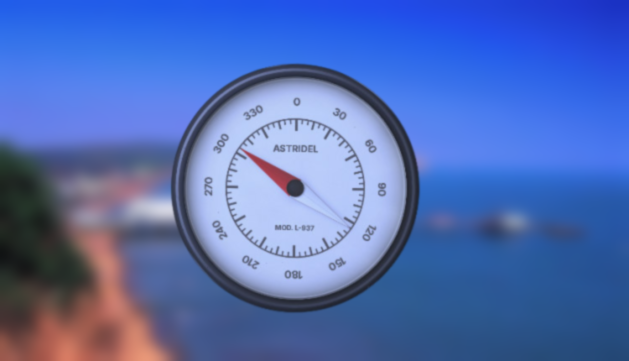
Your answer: 305,°
